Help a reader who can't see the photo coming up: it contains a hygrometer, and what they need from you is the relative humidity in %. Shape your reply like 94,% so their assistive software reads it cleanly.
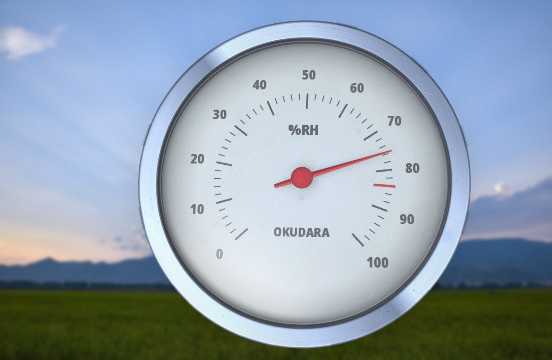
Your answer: 76,%
